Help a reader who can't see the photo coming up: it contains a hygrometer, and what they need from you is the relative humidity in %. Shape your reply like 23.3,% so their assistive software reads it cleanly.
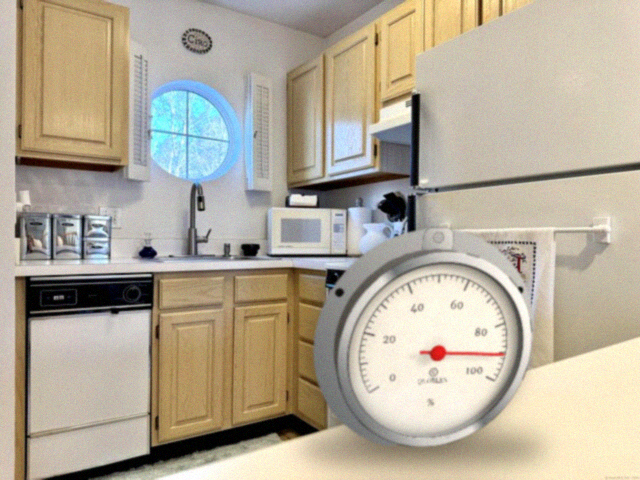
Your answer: 90,%
